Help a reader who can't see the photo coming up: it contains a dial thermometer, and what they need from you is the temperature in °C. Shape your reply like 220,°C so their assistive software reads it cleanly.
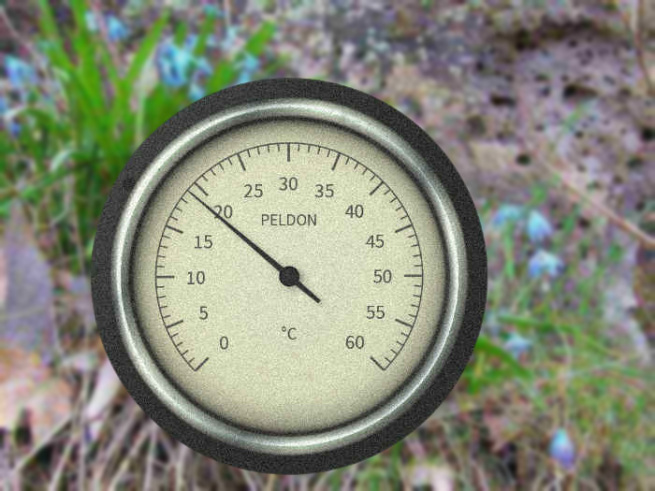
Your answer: 19,°C
